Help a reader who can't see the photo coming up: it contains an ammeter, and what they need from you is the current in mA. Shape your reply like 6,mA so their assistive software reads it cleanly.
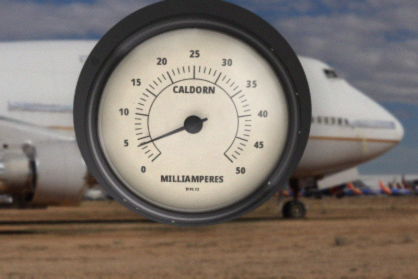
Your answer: 4,mA
